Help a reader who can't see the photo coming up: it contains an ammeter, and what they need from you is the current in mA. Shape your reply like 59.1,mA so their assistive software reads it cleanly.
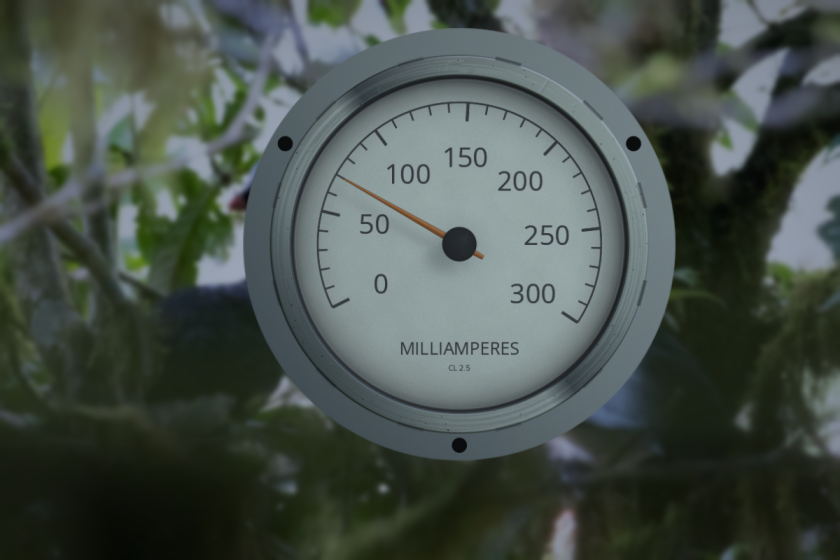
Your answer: 70,mA
